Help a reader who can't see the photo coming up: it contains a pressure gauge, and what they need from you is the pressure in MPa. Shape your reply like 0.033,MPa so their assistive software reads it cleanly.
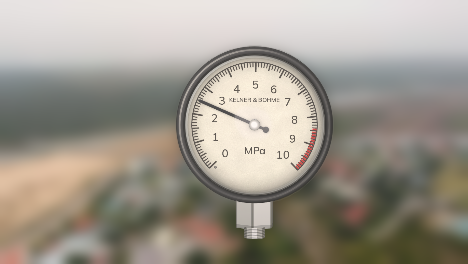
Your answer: 2.5,MPa
